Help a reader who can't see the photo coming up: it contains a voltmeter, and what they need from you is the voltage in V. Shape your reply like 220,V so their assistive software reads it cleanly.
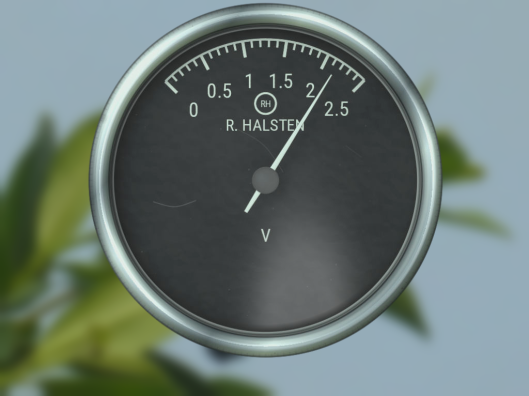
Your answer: 2.15,V
